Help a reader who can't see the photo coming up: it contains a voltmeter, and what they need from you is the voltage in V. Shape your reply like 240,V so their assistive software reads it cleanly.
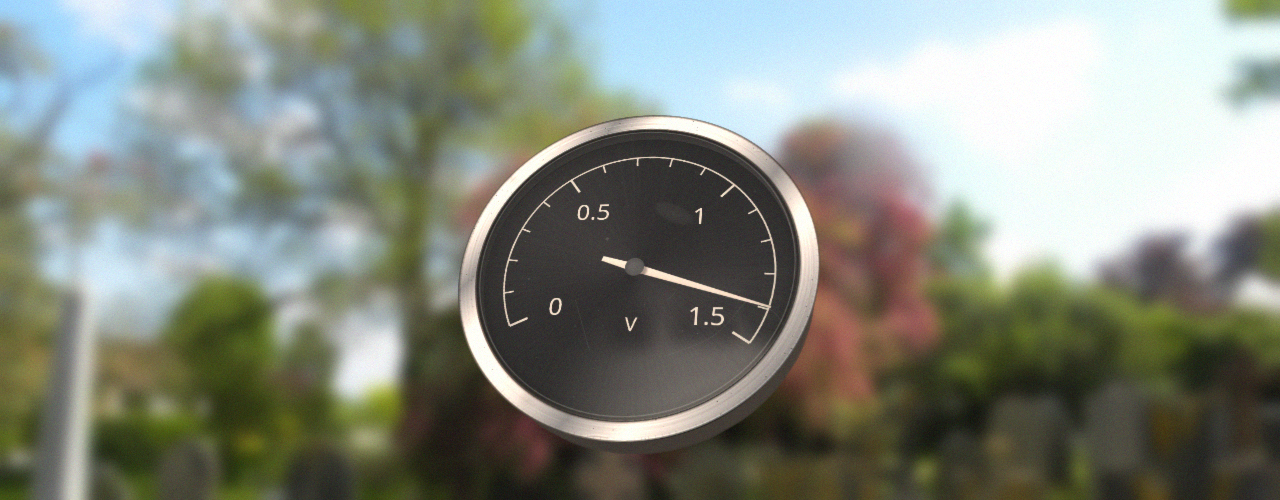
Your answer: 1.4,V
